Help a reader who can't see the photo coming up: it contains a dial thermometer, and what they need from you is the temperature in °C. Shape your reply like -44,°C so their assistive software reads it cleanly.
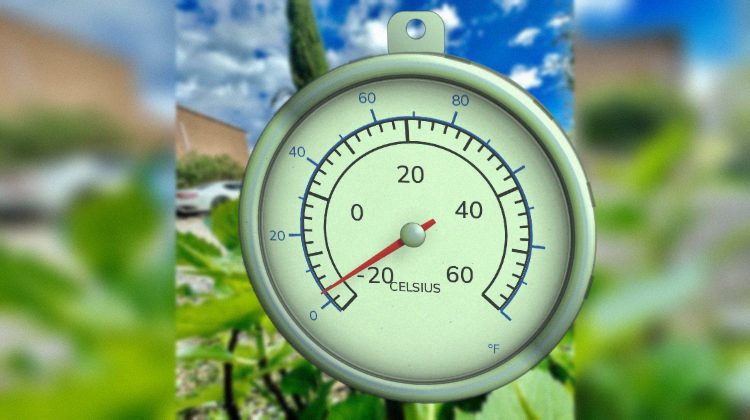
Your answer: -16,°C
